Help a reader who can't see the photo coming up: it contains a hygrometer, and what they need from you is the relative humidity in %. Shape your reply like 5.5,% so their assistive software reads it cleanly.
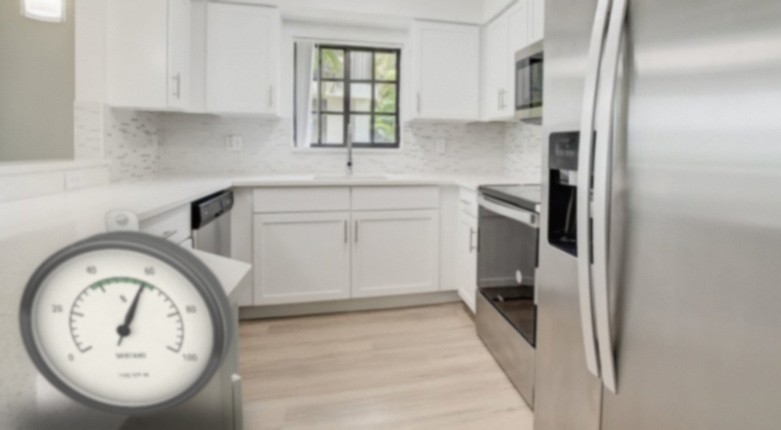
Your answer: 60,%
